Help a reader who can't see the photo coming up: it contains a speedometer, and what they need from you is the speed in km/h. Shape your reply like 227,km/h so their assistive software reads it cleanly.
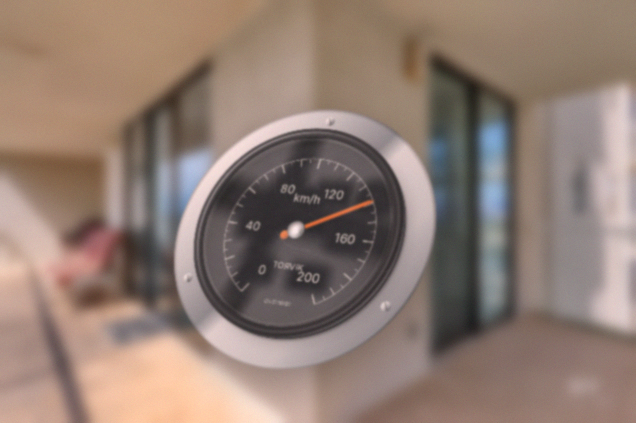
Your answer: 140,km/h
